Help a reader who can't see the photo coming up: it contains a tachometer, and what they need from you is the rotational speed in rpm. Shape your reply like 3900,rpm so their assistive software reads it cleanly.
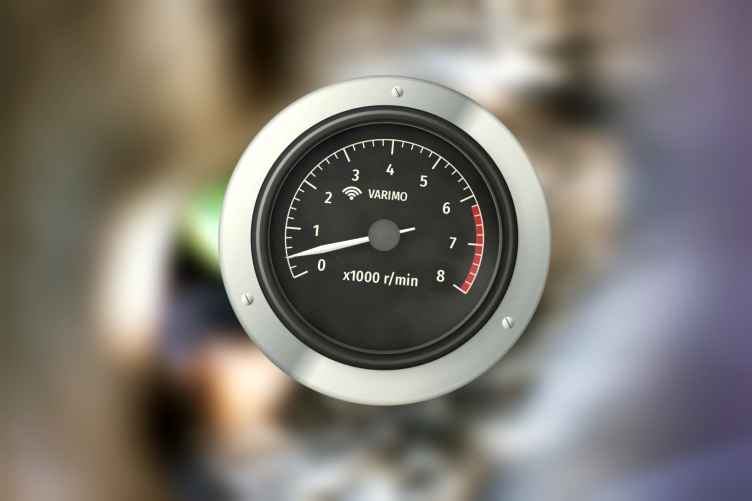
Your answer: 400,rpm
